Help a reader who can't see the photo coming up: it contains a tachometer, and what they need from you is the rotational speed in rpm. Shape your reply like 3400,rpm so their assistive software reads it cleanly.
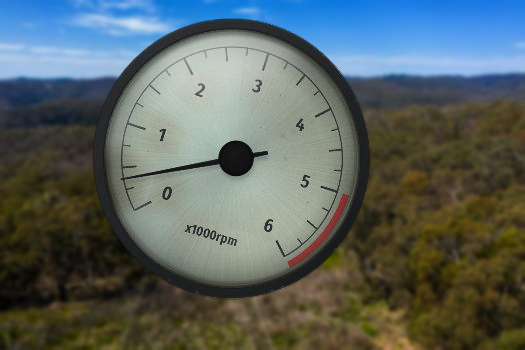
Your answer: 375,rpm
